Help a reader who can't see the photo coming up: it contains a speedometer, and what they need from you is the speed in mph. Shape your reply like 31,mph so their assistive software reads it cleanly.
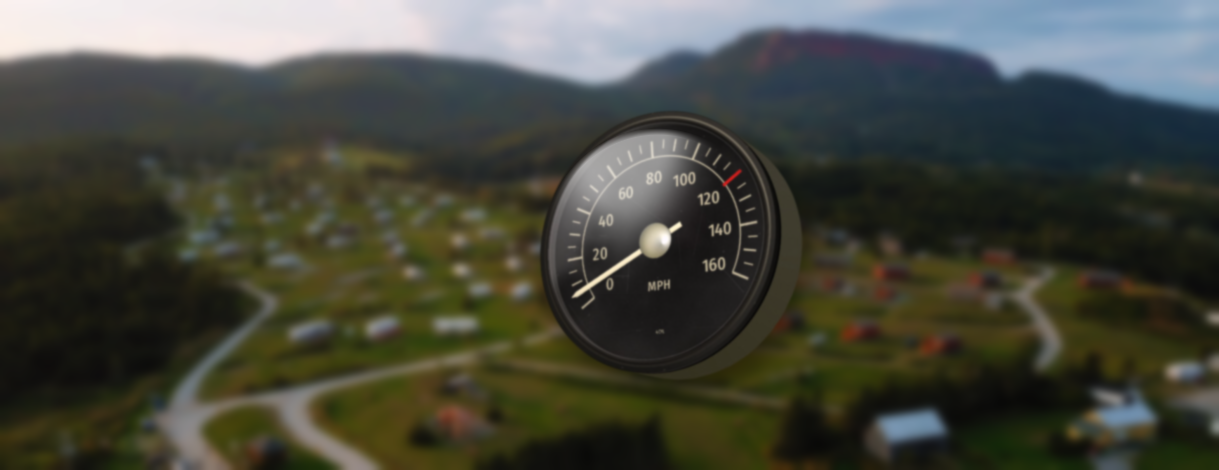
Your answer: 5,mph
